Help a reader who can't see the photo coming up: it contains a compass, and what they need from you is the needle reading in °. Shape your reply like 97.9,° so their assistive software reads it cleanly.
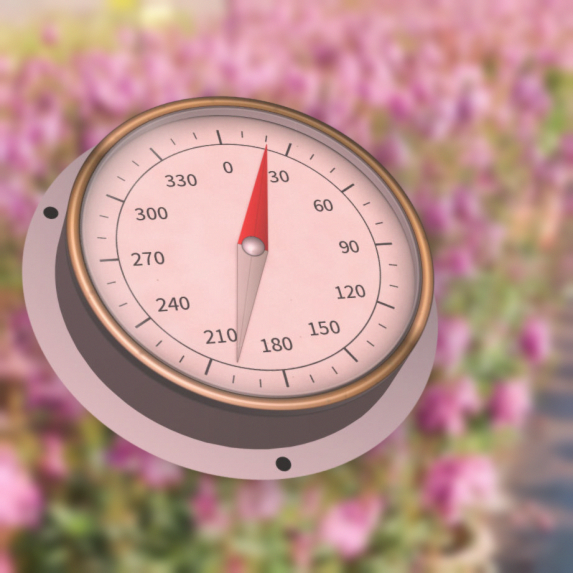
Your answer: 20,°
